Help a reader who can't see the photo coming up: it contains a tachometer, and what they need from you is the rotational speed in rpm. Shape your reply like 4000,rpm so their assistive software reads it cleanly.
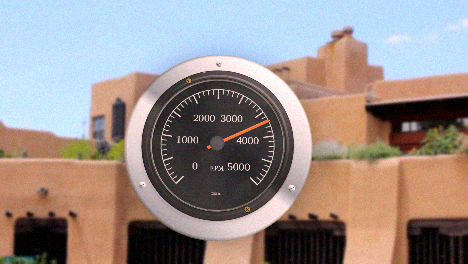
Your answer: 3700,rpm
